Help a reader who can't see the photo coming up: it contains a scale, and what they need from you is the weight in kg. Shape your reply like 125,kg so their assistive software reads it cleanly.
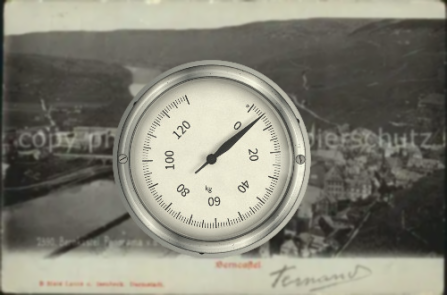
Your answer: 5,kg
